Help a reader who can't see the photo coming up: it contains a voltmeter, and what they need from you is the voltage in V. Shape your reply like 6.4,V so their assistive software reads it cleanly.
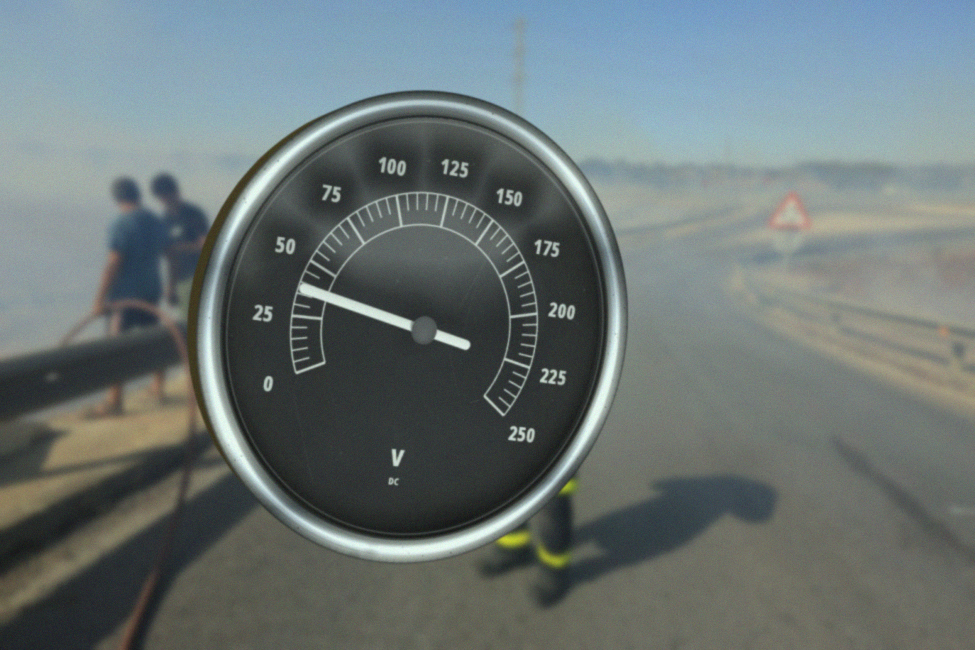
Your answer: 37.5,V
